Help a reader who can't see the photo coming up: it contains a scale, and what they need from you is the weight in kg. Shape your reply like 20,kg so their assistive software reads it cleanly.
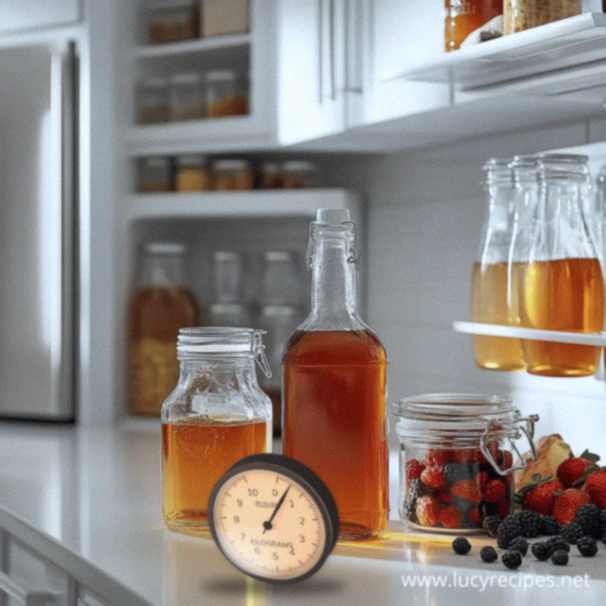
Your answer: 0.5,kg
